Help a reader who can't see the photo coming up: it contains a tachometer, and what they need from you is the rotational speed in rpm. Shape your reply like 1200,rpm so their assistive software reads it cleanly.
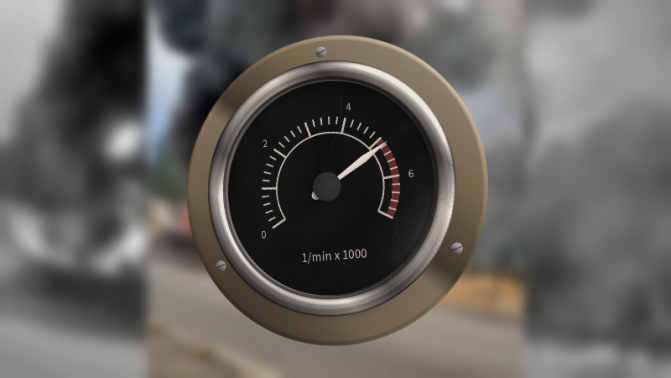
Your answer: 5200,rpm
